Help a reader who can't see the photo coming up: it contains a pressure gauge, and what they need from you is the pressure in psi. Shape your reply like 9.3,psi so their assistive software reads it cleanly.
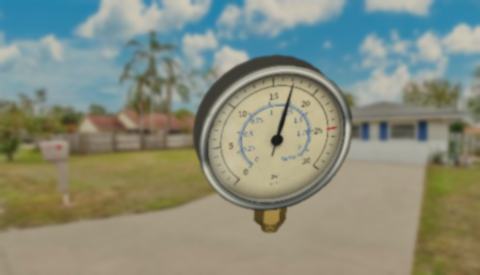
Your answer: 17,psi
